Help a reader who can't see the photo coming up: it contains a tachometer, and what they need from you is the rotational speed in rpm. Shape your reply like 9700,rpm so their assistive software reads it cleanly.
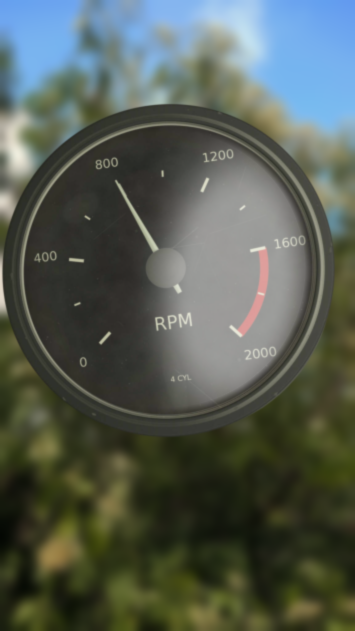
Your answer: 800,rpm
